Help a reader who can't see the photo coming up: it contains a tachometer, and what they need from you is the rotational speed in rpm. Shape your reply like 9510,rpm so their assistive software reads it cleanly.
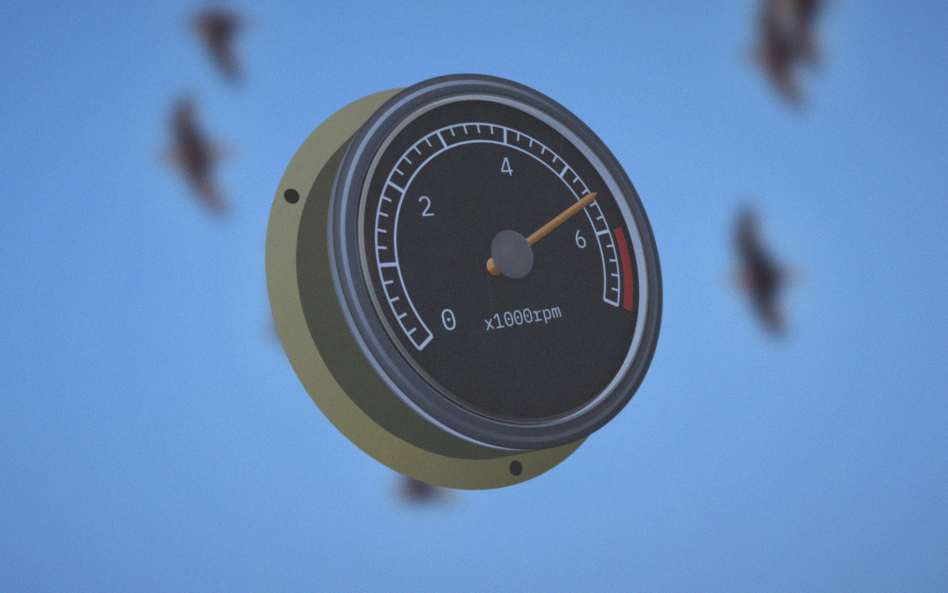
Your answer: 5500,rpm
